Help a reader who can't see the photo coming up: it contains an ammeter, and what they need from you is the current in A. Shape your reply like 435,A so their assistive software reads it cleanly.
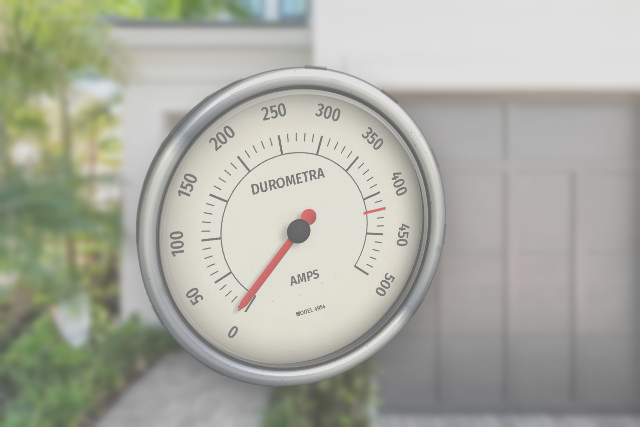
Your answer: 10,A
